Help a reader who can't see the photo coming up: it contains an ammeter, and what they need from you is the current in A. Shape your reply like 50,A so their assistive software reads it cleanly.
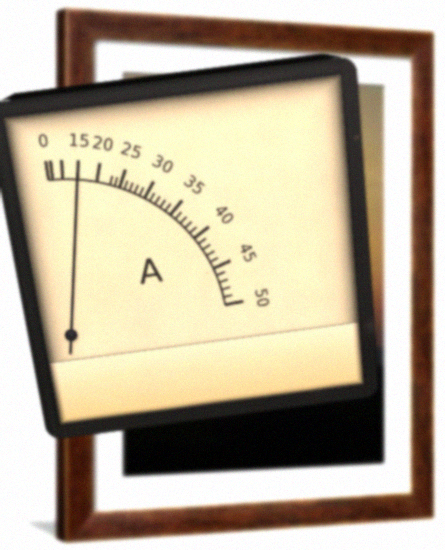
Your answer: 15,A
